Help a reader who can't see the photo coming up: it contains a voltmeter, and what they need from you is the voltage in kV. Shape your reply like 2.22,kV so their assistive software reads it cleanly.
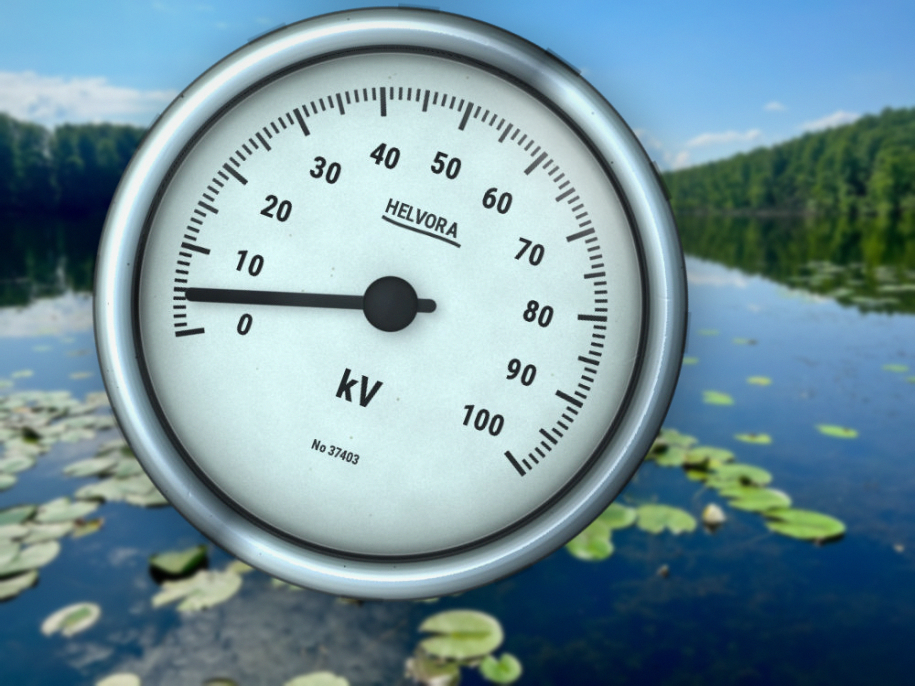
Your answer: 4.5,kV
